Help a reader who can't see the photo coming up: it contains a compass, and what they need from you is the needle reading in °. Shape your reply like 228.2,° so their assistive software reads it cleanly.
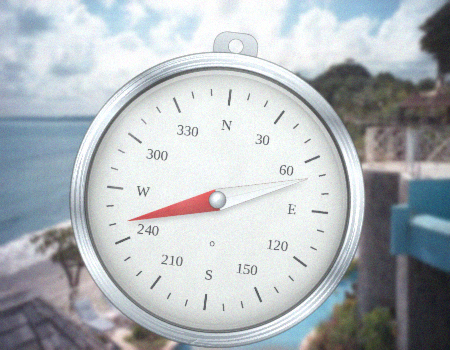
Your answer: 250,°
